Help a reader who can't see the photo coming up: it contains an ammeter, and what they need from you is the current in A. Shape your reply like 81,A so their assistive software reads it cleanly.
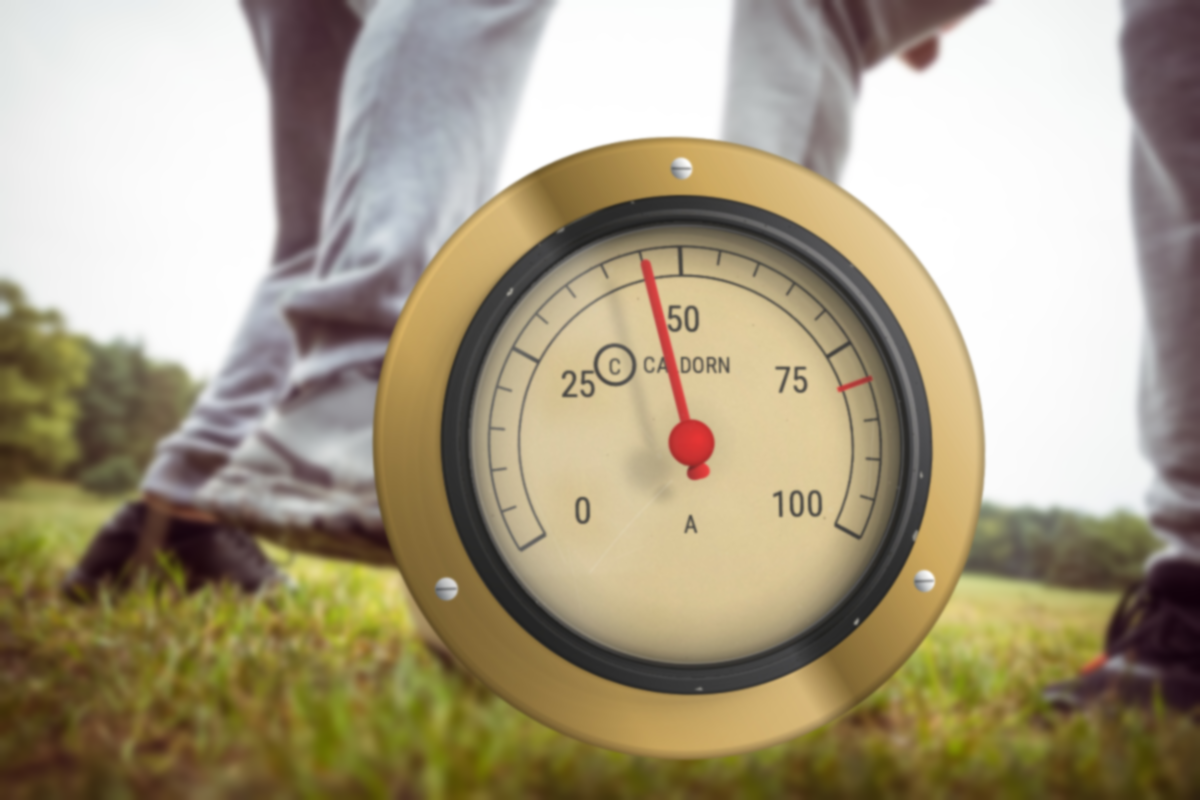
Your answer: 45,A
